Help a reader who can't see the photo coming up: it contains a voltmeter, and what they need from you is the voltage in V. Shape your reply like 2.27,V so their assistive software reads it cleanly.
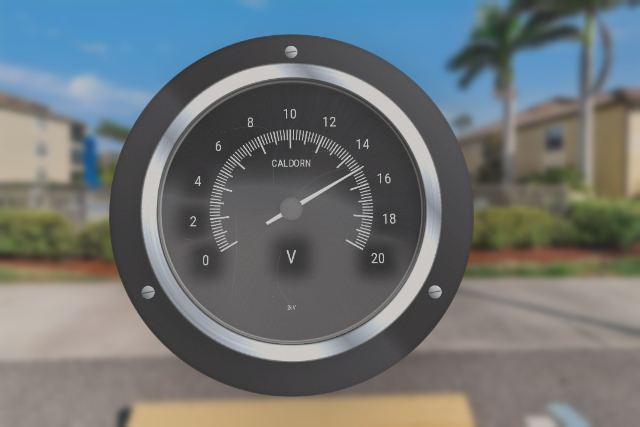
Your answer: 15,V
